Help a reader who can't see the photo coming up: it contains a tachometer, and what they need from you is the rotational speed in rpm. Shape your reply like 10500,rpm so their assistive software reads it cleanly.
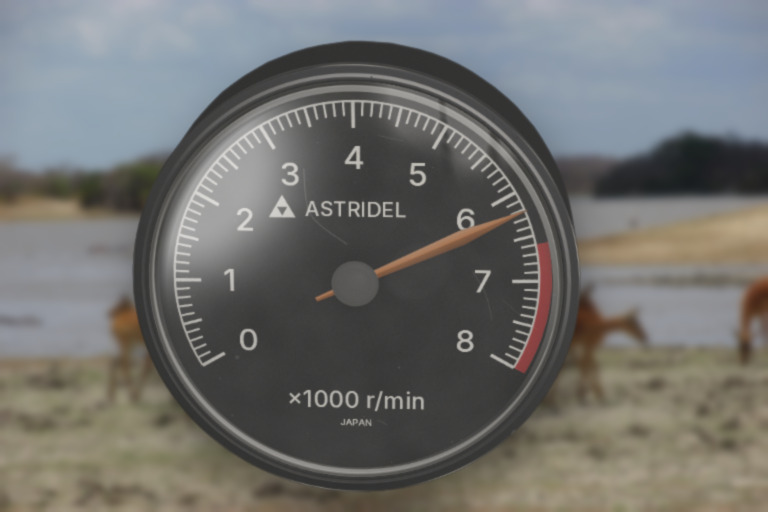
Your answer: 6200,rpm
